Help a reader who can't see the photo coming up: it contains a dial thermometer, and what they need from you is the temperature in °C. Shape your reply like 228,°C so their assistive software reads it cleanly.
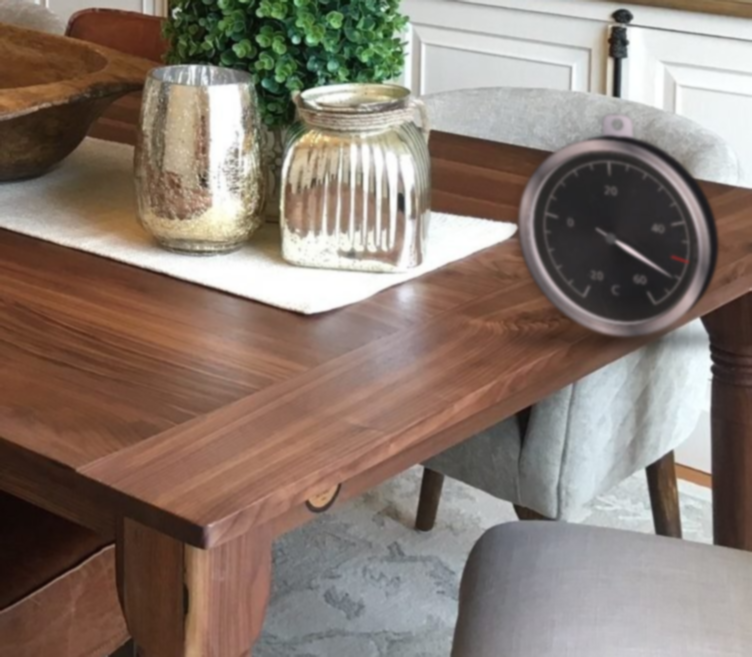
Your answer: 52,°C
